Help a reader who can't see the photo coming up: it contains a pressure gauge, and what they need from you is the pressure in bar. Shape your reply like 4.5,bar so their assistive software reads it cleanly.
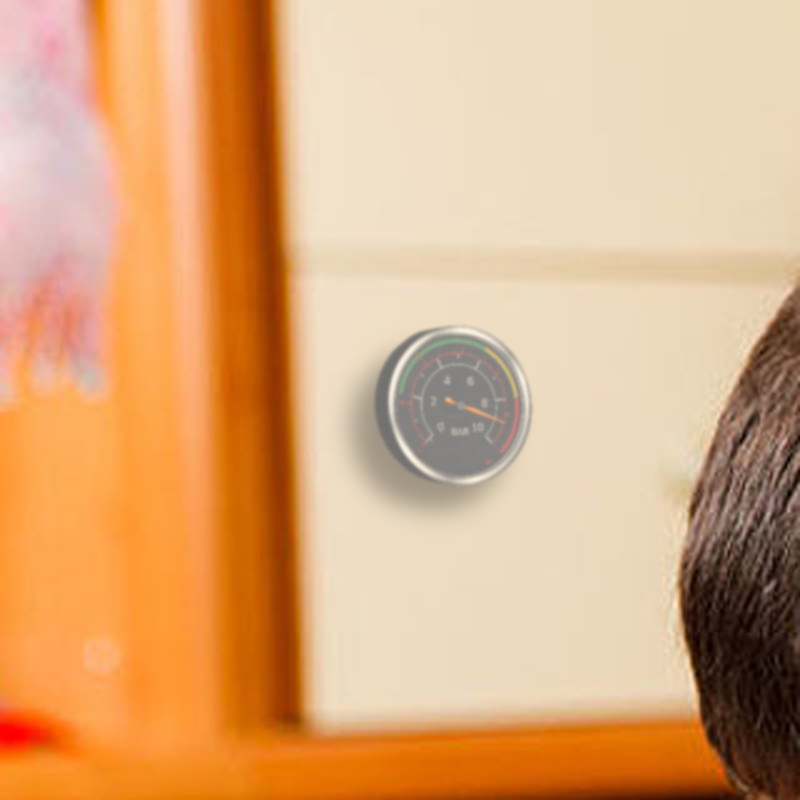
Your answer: 9,bar
